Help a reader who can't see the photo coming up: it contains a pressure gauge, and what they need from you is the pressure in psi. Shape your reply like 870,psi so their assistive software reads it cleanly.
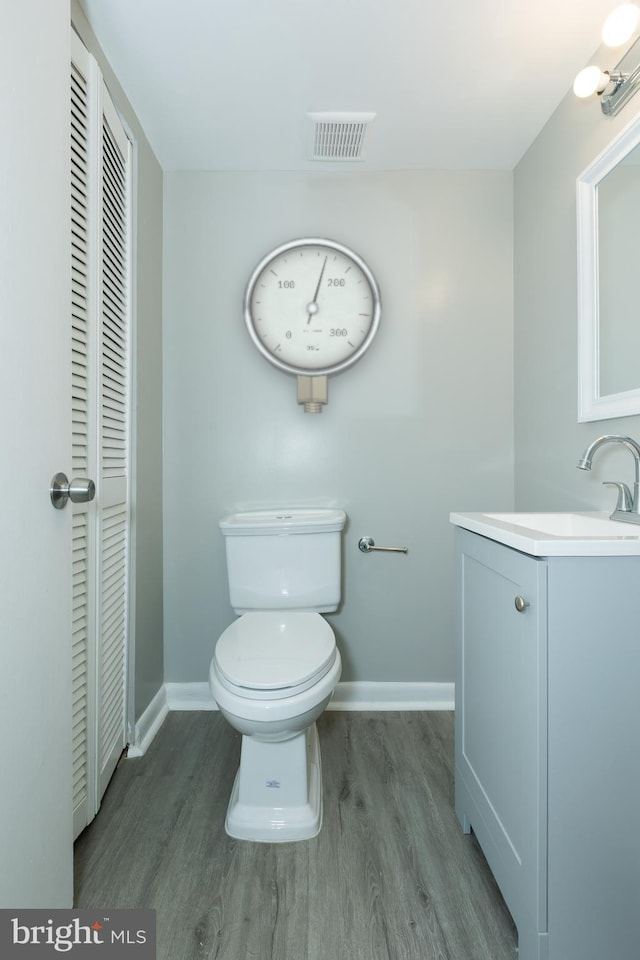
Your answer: 170,psi
